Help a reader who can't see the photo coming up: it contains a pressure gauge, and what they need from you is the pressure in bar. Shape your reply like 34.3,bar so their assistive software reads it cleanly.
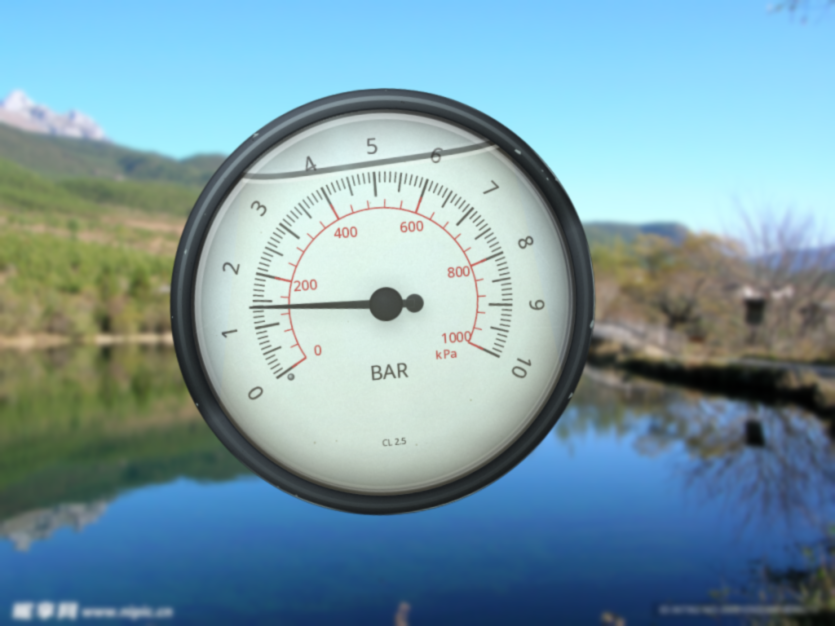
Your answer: 1.4,bar
